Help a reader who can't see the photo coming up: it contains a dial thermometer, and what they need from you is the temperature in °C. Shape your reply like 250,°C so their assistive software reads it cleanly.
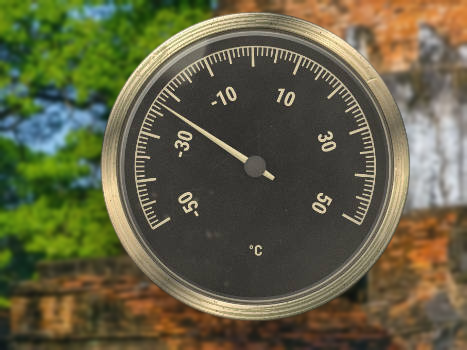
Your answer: -23,°C
